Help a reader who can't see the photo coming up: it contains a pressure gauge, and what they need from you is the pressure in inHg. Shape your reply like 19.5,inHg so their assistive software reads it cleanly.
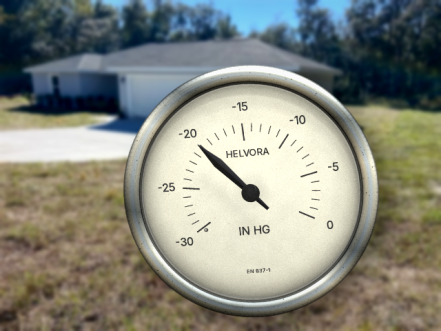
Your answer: -20,inHg
